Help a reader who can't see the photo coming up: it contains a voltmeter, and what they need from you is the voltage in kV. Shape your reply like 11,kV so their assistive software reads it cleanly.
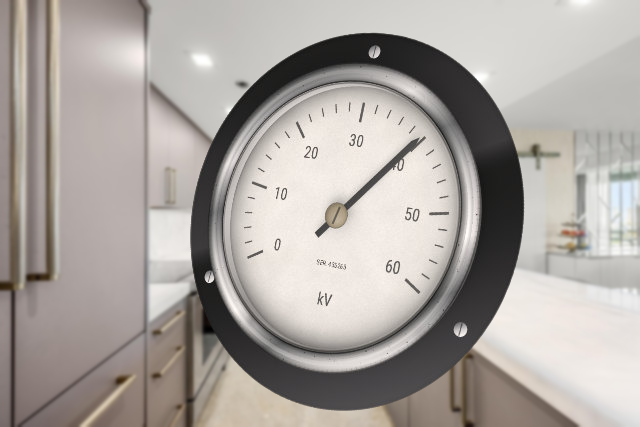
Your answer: 40,kV
